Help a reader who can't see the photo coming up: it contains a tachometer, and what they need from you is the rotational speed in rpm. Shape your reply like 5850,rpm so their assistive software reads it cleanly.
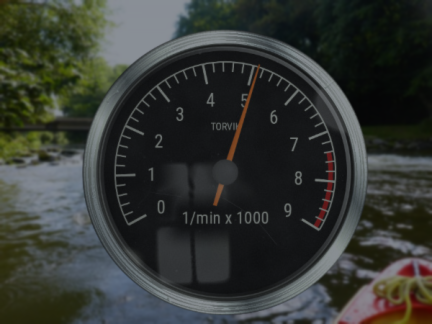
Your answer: 5100,rpm
